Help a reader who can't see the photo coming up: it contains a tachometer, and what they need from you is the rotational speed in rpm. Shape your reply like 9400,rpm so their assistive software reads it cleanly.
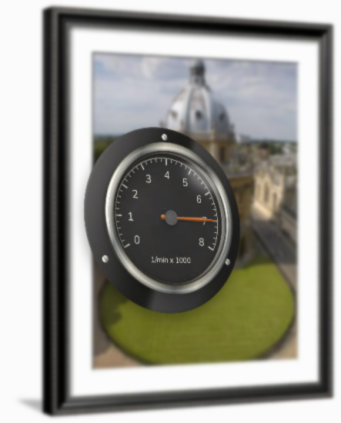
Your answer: 7000,rpm
